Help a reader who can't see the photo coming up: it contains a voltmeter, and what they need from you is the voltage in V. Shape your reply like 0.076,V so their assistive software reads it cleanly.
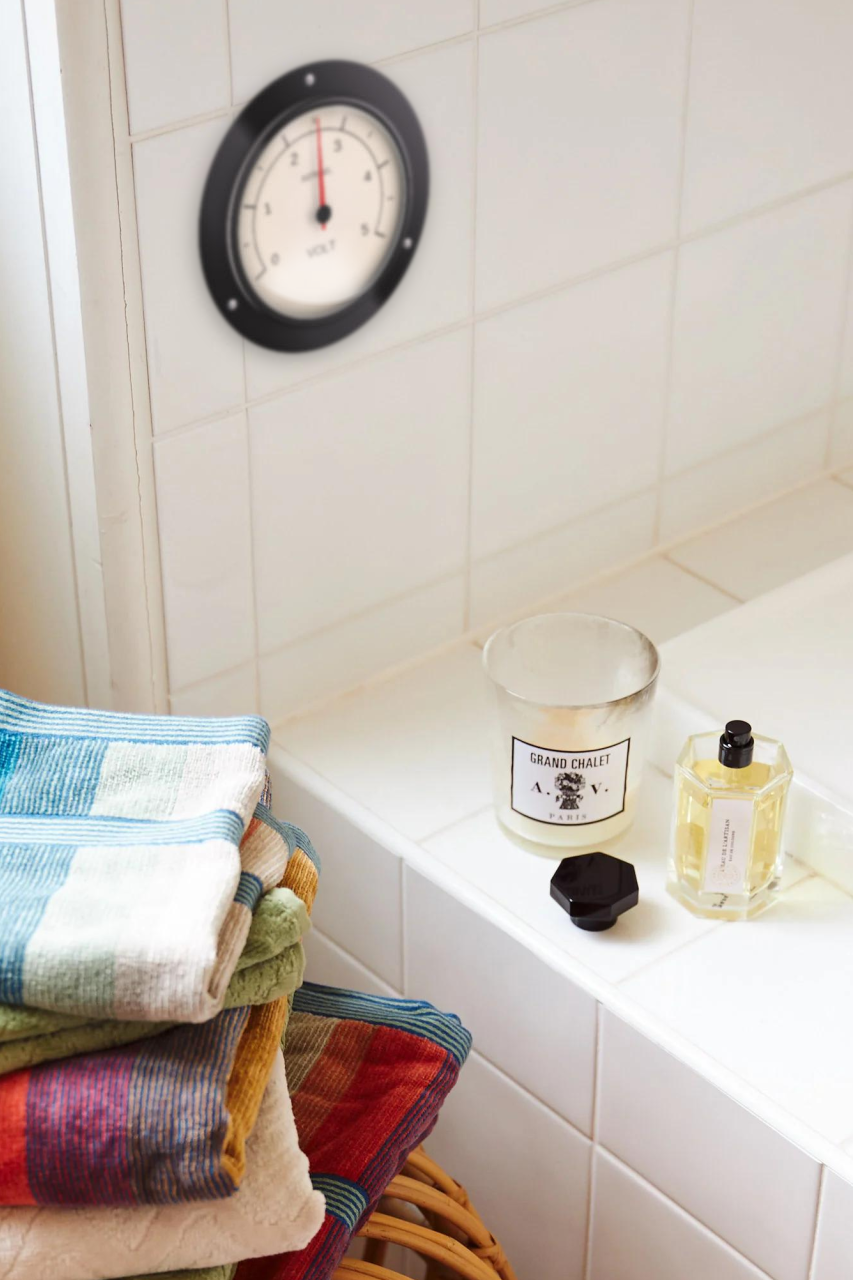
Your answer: 2.5,V
